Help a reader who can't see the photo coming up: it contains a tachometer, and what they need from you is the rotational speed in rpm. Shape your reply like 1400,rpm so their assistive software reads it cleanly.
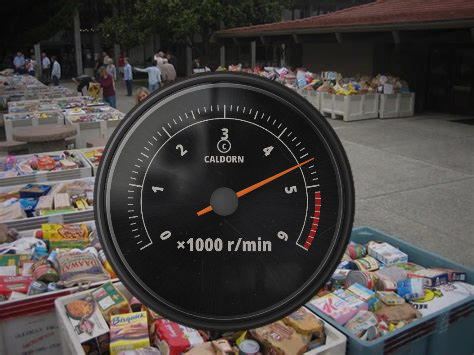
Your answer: 4600,rpm
